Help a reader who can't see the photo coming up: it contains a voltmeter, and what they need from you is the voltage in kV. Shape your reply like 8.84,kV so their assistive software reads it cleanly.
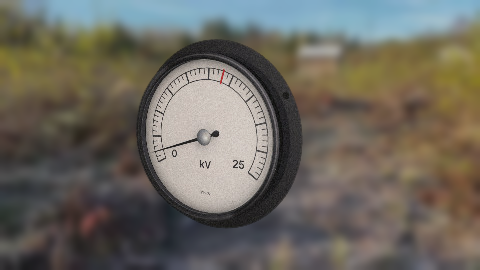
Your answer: 1,kV
